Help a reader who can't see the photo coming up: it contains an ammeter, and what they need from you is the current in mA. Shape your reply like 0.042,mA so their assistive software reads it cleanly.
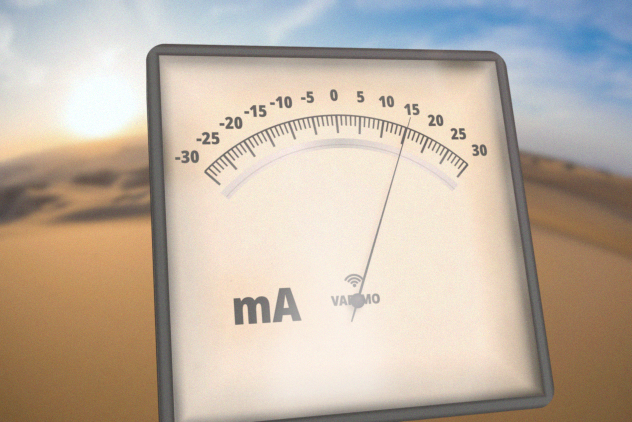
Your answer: 15,mA
